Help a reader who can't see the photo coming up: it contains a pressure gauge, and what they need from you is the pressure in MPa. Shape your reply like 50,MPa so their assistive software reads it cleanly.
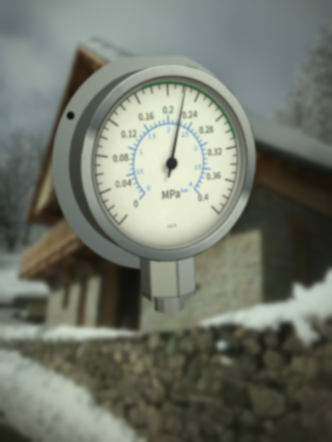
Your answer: 0.22,MPa
